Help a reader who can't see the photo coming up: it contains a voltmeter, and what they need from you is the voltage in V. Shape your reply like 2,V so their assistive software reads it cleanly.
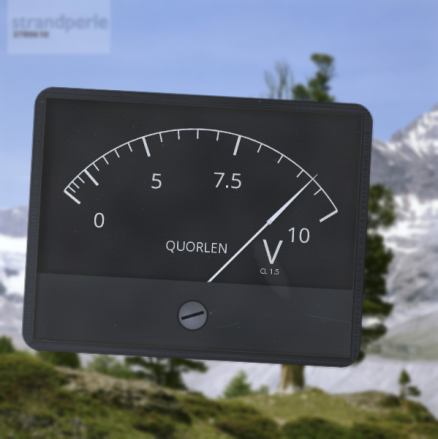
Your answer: 9.25,V
